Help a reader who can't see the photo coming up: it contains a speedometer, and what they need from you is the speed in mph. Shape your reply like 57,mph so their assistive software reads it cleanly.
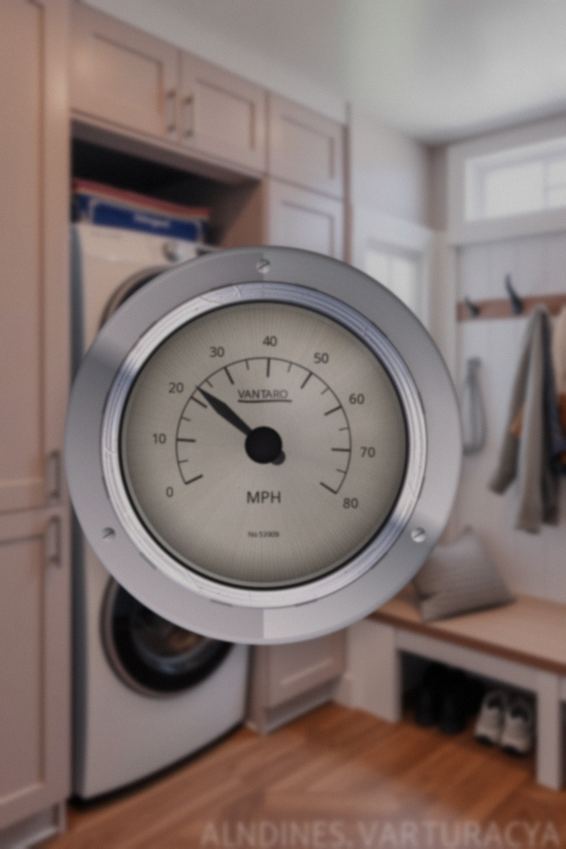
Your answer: 22.5,mph
